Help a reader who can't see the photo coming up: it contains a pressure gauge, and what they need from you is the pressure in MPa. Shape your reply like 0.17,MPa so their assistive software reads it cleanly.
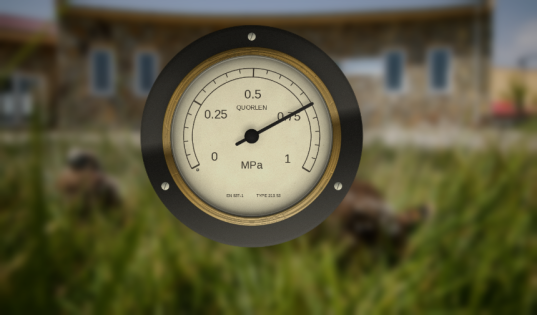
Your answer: 0.75,MPa
